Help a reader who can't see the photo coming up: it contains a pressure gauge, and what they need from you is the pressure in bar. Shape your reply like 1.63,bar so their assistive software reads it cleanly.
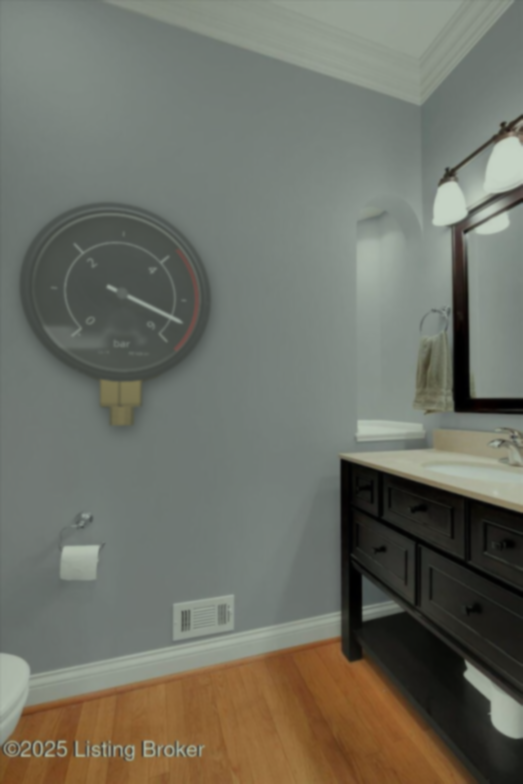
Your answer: 5.5,bar
